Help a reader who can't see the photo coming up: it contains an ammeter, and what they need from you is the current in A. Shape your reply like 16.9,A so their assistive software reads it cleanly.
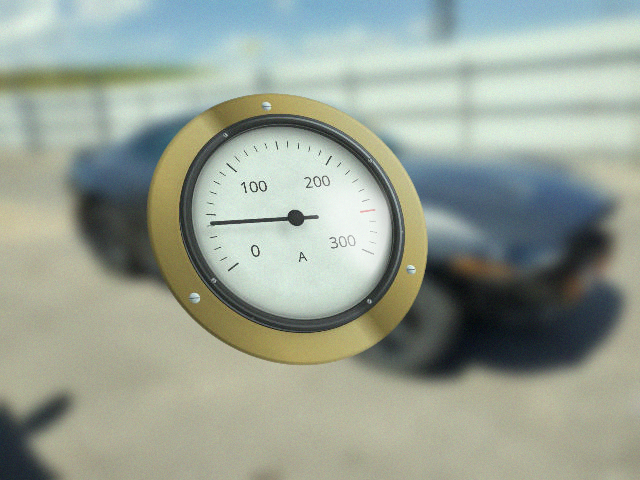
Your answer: 40,A
